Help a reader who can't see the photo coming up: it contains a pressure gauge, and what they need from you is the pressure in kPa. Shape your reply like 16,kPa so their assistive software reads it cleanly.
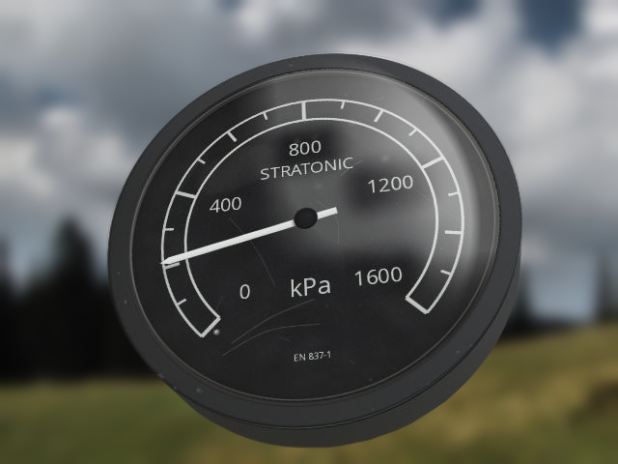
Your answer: 200,kPa
